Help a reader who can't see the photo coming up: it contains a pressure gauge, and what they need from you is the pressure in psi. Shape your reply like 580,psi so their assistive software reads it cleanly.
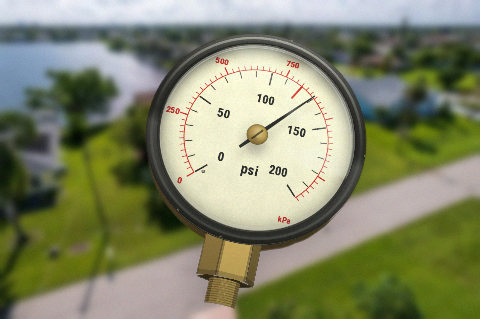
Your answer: 130,psi
